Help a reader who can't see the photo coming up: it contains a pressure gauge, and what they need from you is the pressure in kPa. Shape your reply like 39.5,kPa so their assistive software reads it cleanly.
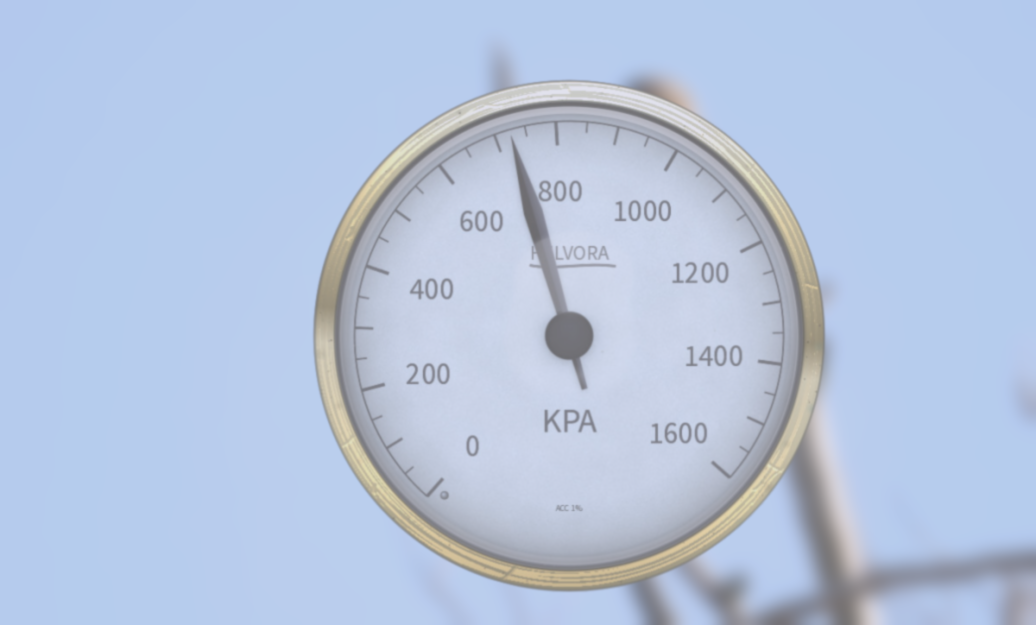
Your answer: 725,kPa
